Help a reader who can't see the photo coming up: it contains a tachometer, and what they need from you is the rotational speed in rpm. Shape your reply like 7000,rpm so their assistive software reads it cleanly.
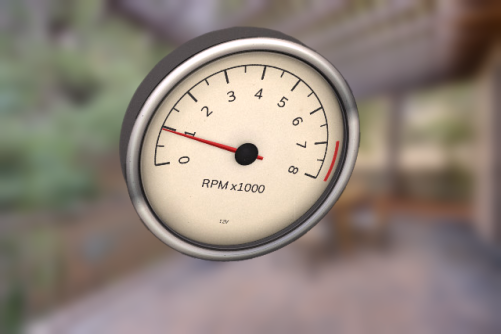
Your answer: 1000,rpm
